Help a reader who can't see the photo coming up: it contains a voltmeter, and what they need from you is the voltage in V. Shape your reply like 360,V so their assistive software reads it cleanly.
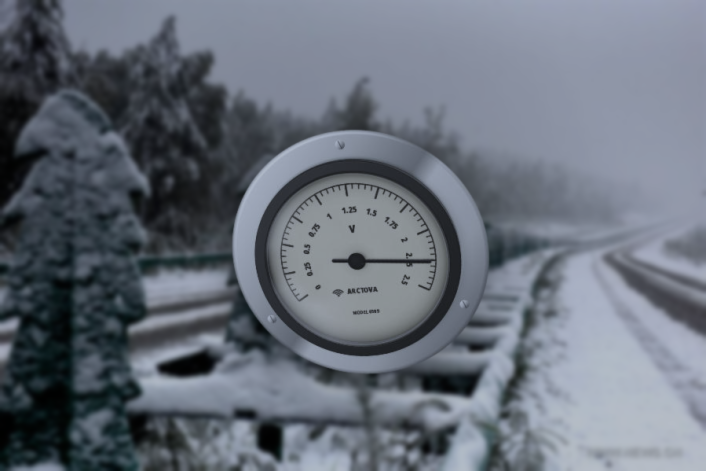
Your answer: 2.25,V
